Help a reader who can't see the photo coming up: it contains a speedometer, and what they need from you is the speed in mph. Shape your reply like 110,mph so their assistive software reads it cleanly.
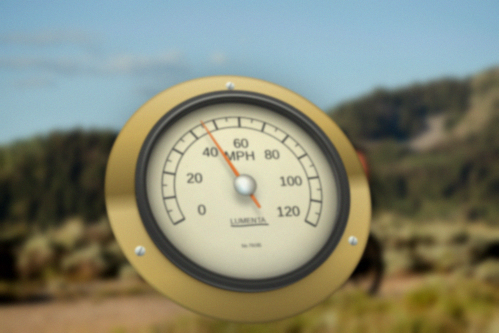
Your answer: 45,mph
